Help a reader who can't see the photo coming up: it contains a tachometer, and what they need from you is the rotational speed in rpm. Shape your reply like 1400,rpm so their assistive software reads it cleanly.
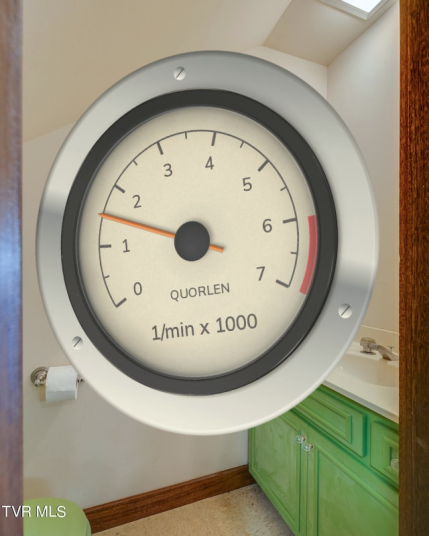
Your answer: 1500,rpm
